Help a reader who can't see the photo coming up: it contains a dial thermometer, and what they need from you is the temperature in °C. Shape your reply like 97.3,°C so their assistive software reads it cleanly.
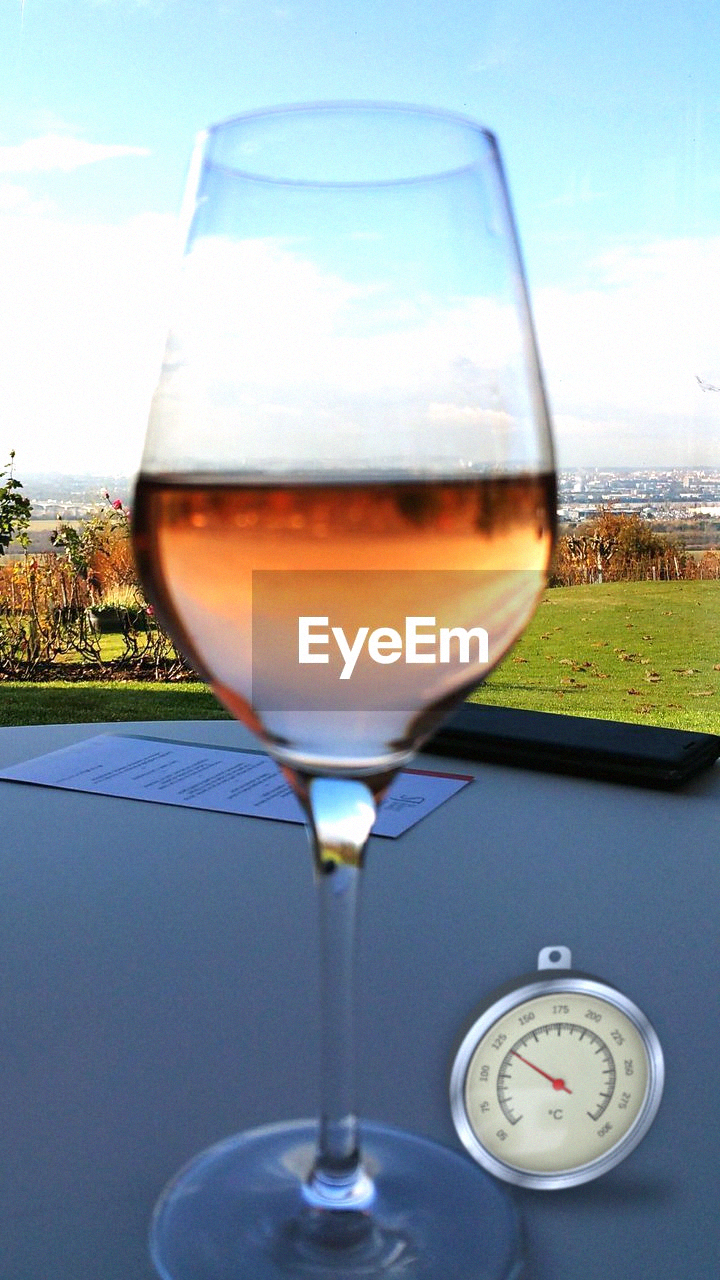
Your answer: 125,°C
